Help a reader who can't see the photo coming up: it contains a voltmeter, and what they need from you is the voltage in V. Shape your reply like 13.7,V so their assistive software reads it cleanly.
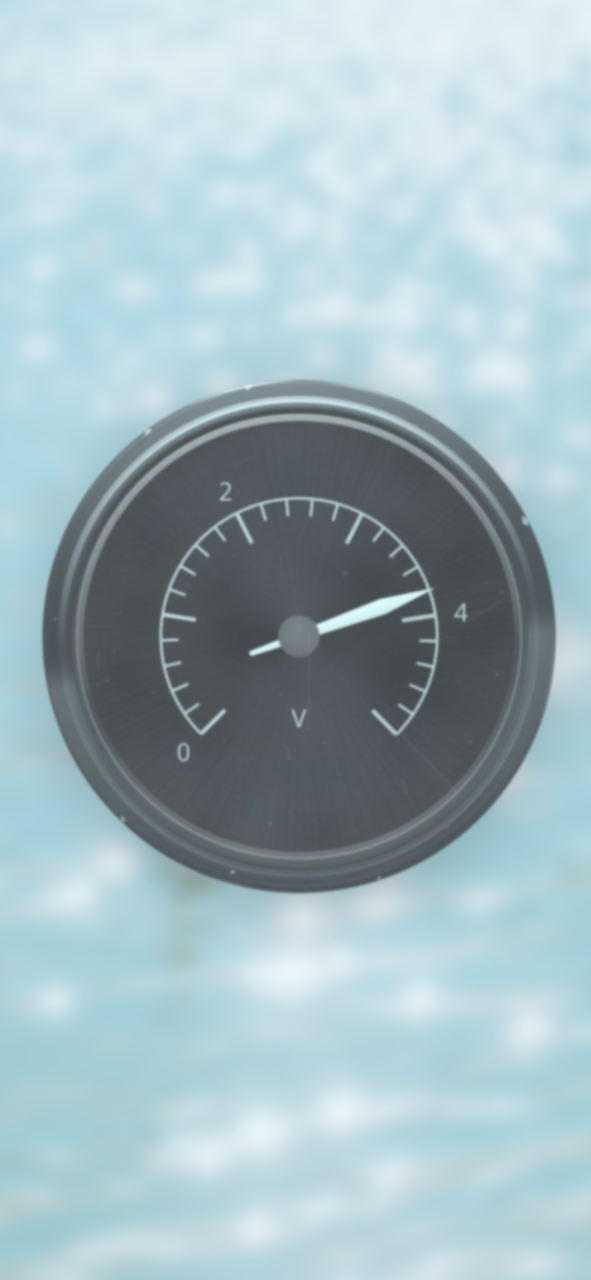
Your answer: 3.8,V
